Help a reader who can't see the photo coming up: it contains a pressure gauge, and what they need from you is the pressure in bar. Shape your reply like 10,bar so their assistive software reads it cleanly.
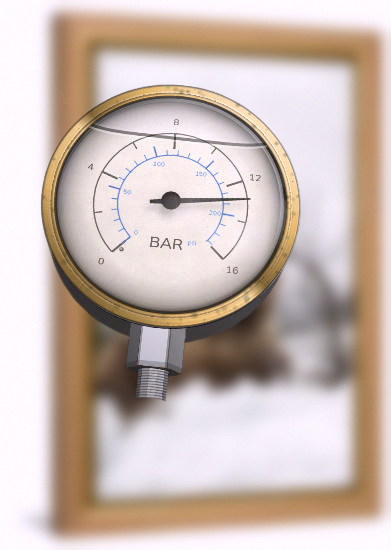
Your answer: 13,bar
